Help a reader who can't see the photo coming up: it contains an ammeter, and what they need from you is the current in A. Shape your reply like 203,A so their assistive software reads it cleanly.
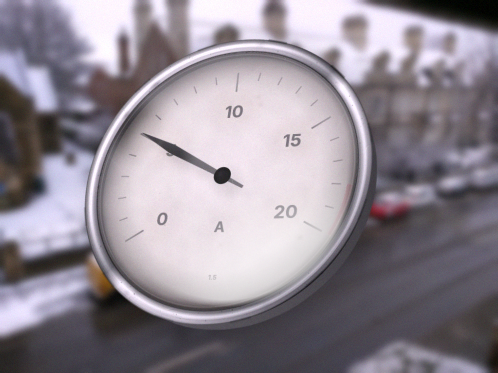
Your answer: 5,A
